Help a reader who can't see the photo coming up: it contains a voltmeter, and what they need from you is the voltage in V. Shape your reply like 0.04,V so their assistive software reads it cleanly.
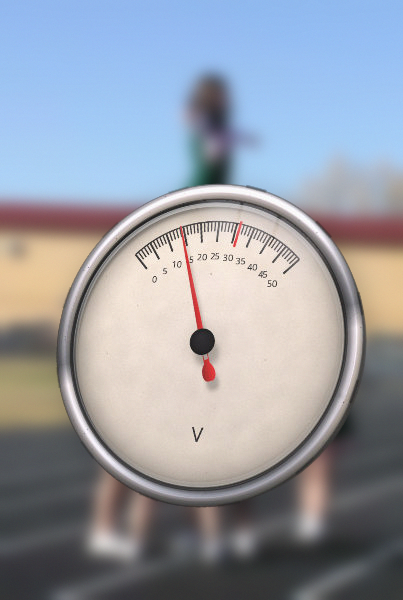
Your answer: 15,V
